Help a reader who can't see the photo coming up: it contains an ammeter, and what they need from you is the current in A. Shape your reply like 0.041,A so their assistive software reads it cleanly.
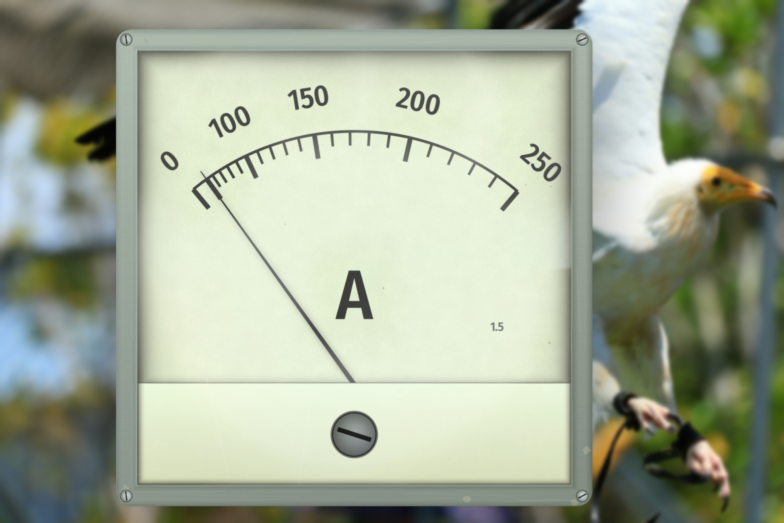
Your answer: 50,A
